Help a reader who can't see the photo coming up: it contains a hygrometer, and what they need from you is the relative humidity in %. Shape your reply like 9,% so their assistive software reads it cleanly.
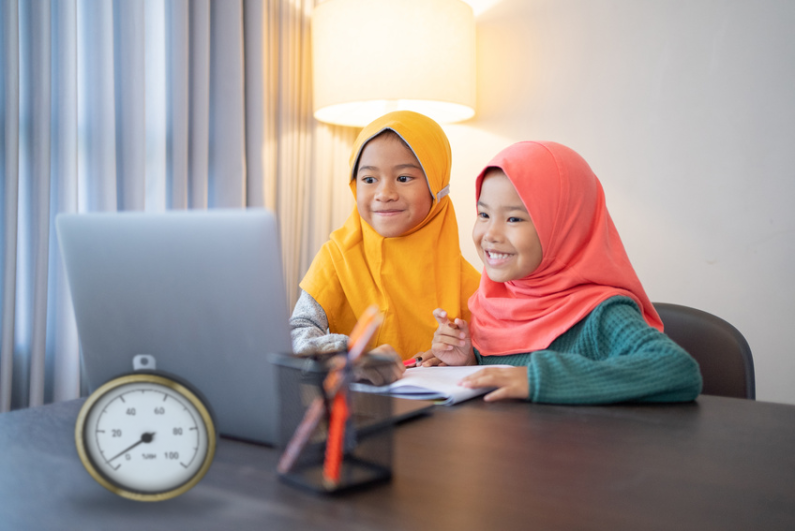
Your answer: 5,%
